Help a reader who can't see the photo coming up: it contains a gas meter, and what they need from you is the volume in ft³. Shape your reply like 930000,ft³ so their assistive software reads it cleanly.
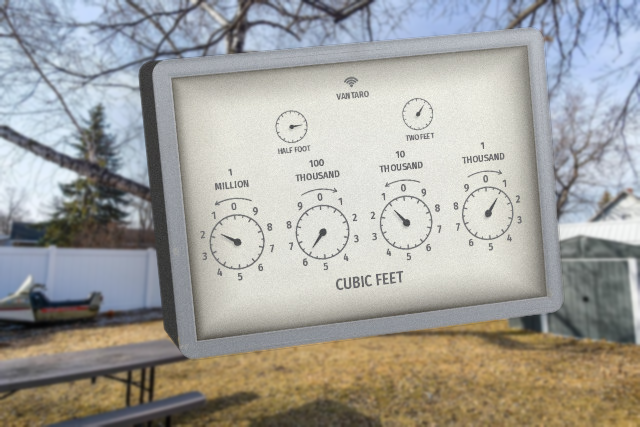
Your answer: 161100,ft³
